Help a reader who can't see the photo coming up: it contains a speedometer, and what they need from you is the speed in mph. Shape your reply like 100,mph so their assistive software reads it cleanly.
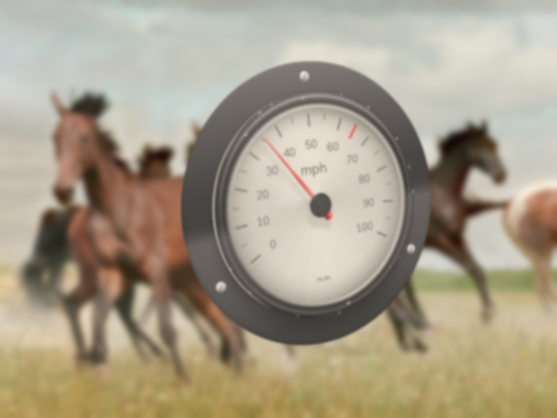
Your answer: 35,mph
